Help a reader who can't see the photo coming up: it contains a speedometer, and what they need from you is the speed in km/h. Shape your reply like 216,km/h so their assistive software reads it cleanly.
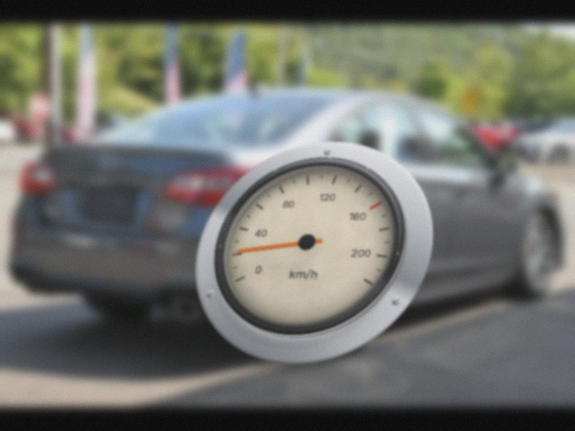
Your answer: 20,km/h
